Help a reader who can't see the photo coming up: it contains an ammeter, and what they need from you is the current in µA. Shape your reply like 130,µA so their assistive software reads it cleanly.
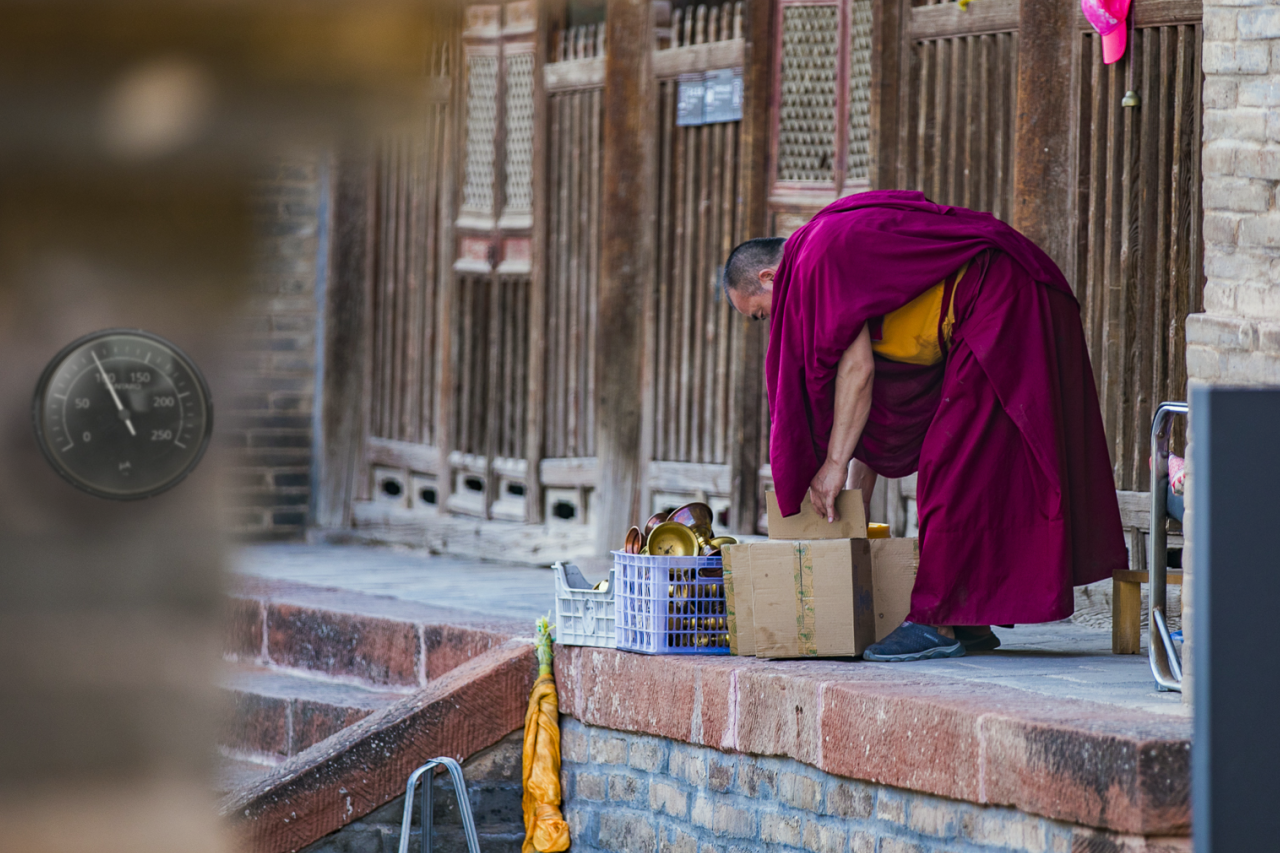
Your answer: 100,µA
